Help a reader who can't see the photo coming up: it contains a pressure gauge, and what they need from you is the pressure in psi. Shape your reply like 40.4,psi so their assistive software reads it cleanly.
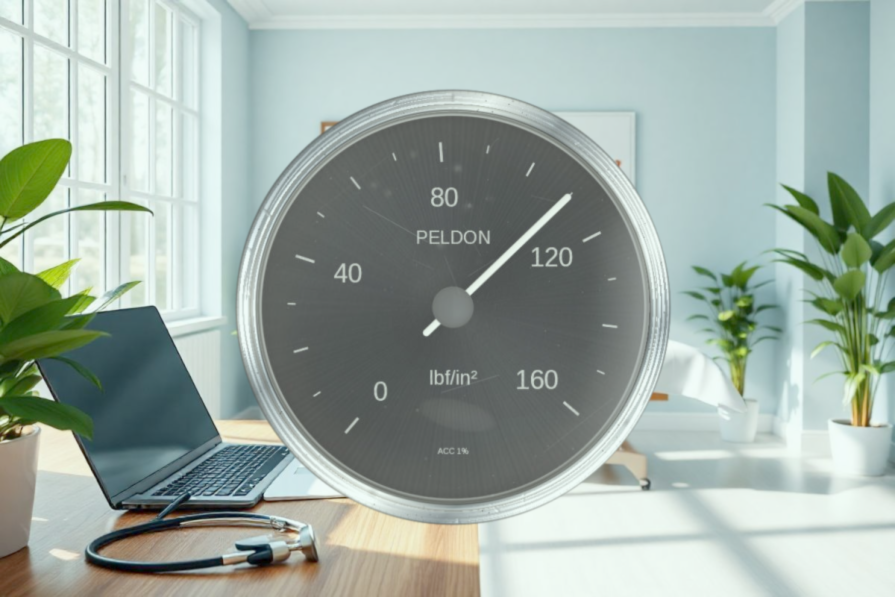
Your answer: 110,psi
